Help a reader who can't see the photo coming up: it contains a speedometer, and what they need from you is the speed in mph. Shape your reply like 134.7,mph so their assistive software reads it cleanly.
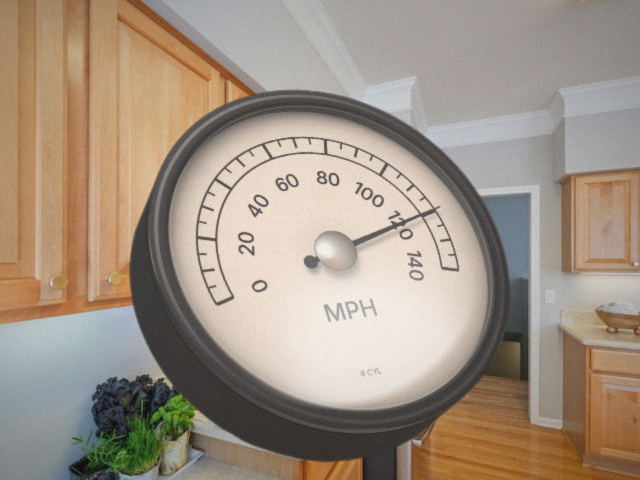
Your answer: 120,mph
